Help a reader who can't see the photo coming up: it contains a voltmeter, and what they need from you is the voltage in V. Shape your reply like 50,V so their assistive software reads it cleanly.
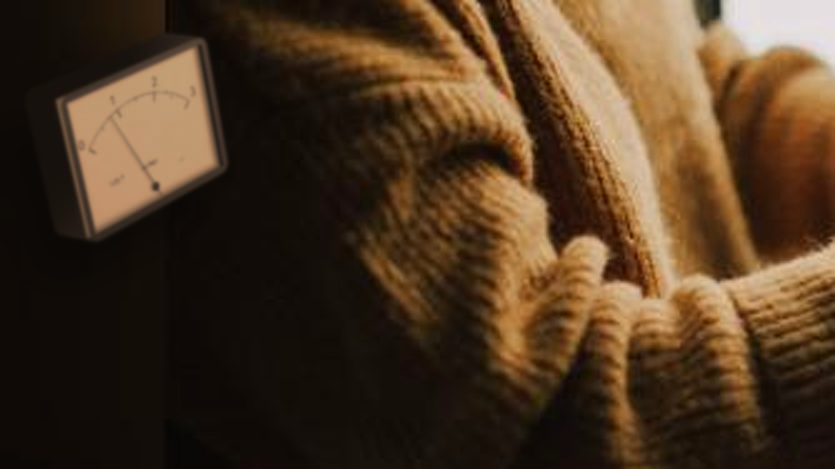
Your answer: 0.75,V
